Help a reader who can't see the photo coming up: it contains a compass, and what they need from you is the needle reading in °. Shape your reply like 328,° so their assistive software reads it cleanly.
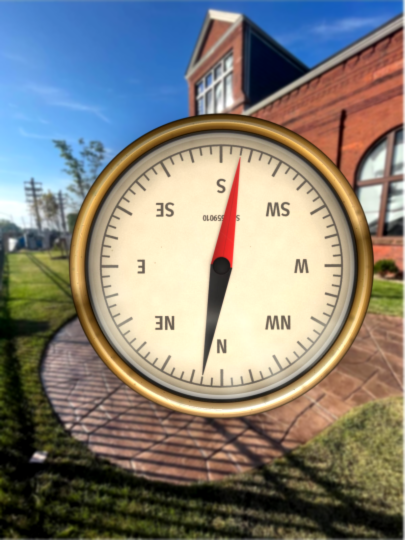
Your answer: 190,°
